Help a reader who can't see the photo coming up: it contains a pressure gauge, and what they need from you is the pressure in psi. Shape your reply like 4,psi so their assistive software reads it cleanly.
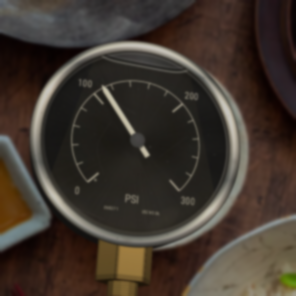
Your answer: 110,psi
